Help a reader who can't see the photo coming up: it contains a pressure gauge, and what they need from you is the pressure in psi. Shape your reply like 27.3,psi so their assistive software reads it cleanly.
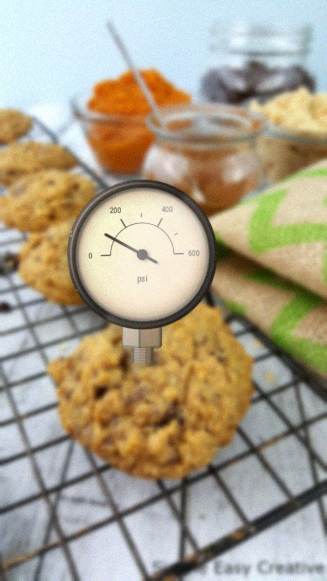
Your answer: 100,psi
